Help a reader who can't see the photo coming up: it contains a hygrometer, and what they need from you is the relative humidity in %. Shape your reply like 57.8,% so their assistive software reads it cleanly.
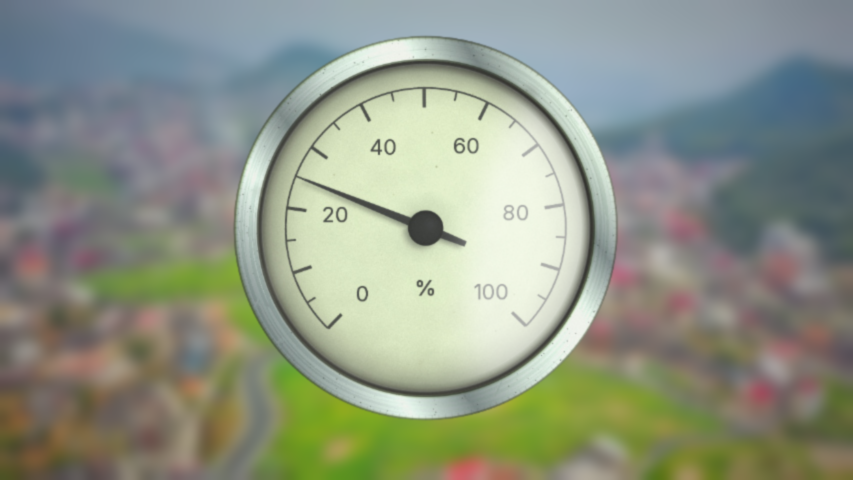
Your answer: 25,%
